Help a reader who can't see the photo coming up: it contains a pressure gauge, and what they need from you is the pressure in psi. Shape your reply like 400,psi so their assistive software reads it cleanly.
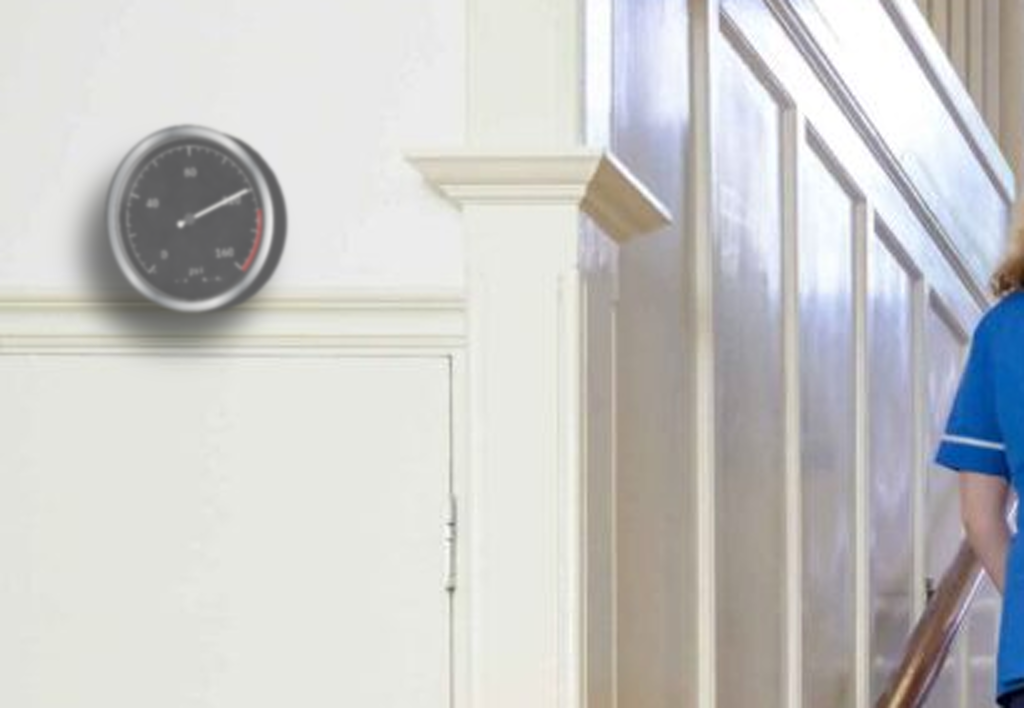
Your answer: 120,psi
